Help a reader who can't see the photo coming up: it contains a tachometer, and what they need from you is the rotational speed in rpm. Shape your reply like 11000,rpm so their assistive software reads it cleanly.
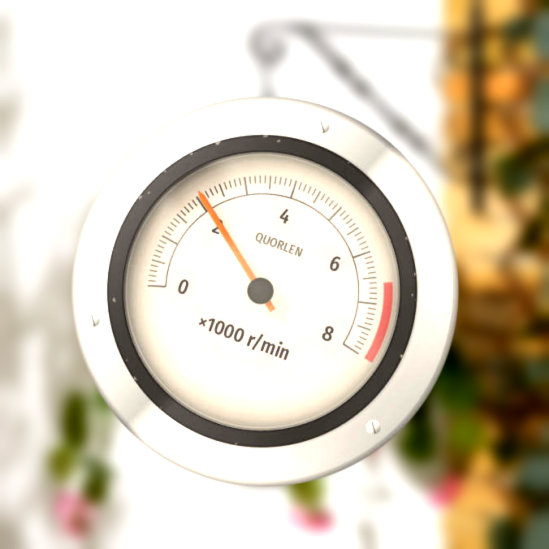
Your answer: 2100,rpm
